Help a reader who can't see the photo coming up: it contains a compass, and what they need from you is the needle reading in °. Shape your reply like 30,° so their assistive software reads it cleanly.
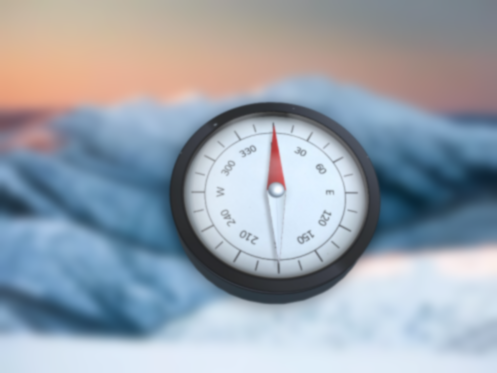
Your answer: 0,°
